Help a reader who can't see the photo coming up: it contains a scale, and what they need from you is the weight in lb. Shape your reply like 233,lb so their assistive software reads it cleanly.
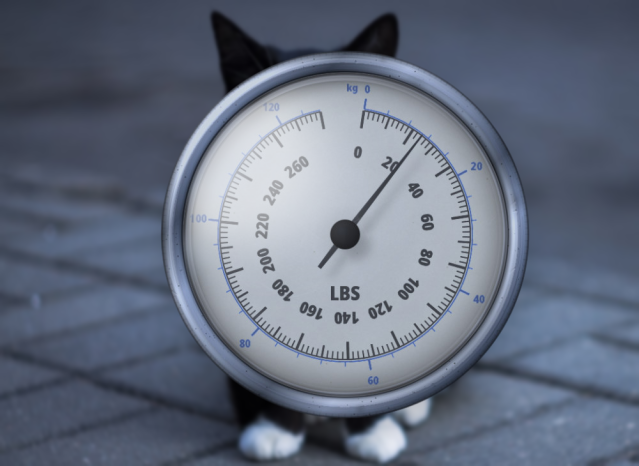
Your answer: 24,lb
